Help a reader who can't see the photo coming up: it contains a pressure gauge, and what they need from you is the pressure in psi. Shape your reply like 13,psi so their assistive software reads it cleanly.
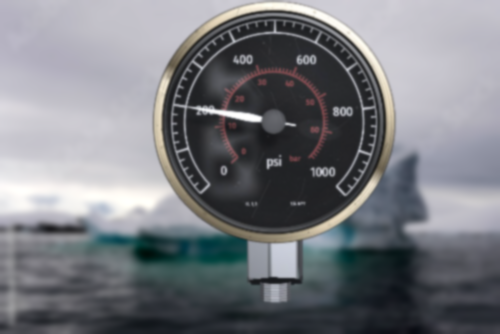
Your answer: 200,psi
